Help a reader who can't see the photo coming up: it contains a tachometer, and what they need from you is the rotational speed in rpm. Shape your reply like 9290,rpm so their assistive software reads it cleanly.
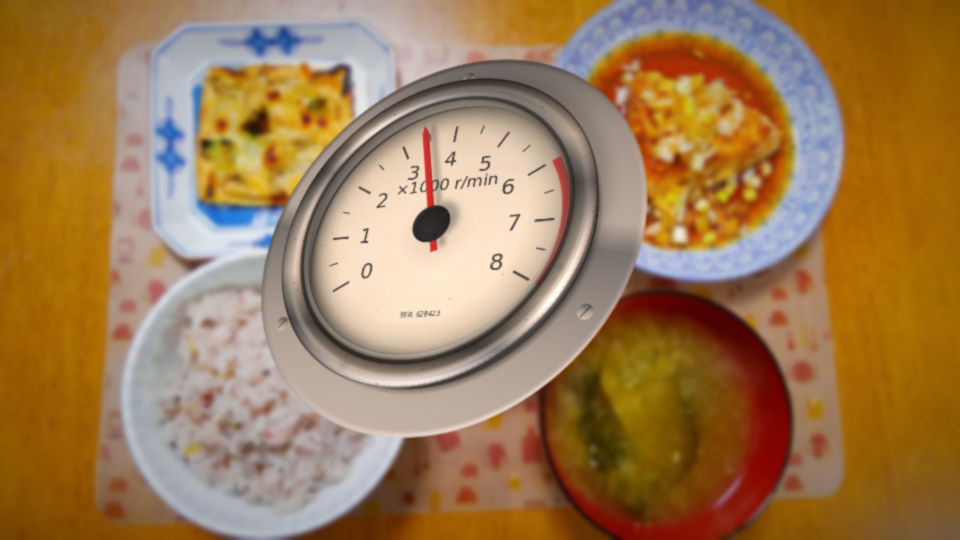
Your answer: 3500,rpm
